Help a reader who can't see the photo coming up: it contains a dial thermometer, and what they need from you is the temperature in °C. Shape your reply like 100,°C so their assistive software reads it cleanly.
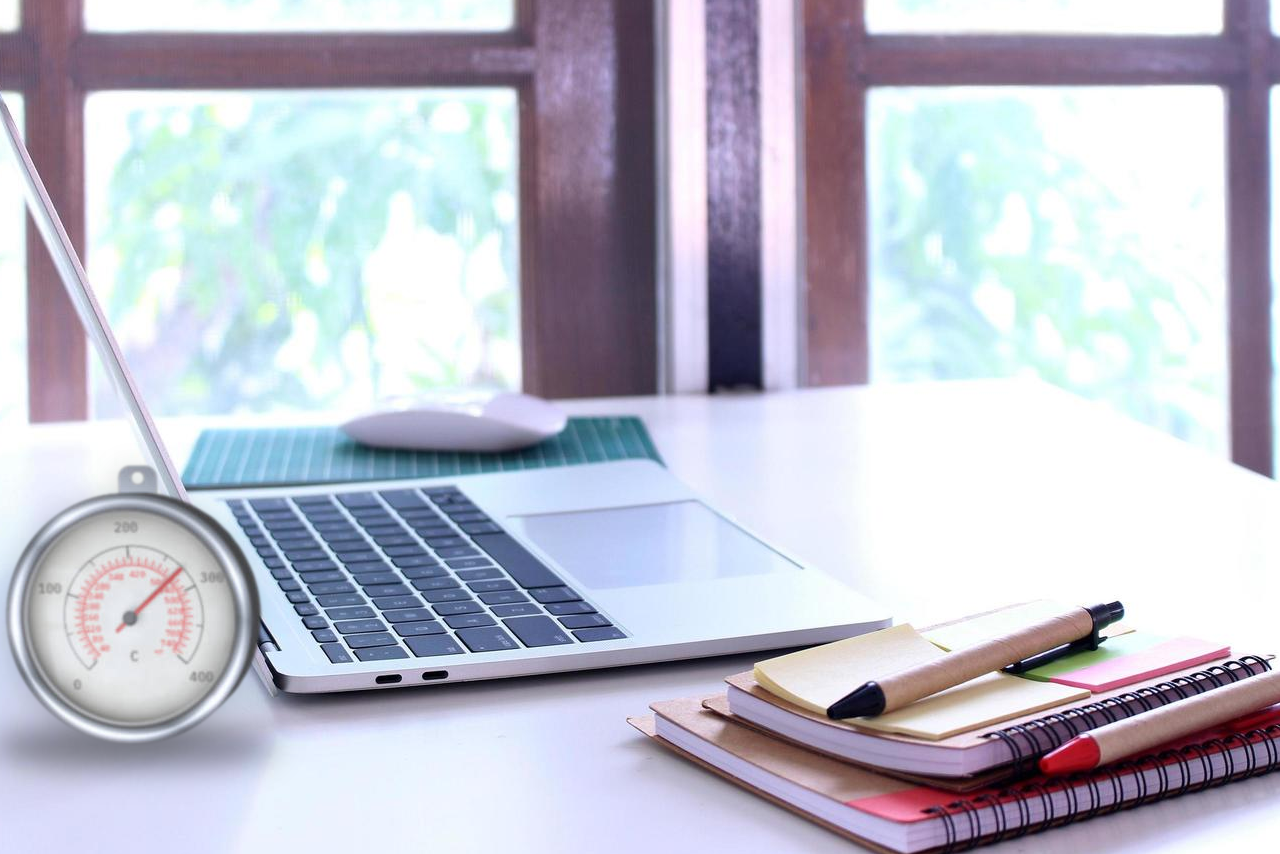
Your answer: 275,°C
